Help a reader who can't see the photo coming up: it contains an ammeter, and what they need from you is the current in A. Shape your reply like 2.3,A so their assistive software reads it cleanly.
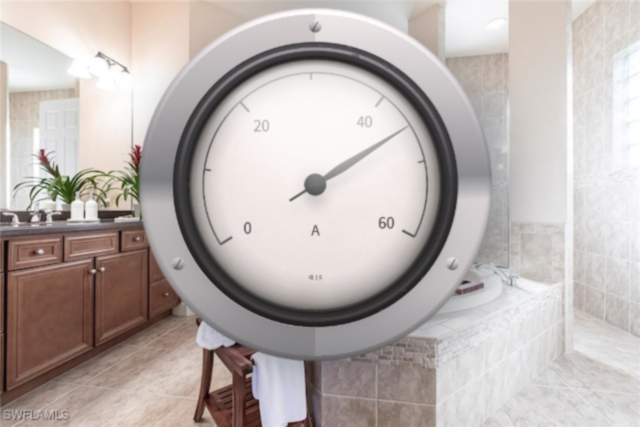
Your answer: 45,A
